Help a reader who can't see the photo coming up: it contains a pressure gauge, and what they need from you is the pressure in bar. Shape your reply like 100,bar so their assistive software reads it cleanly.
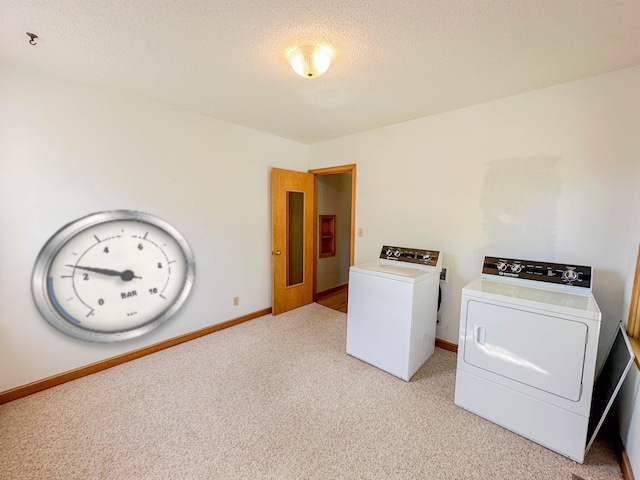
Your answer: 2.5,bar
